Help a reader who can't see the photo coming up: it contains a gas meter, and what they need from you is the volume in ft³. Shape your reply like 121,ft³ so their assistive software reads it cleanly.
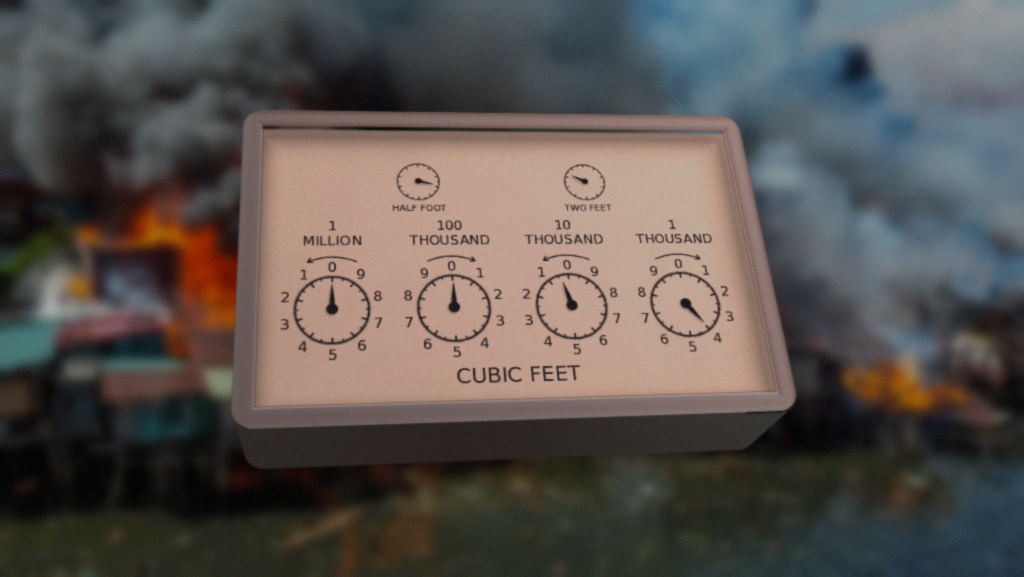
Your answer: 400,ft³
